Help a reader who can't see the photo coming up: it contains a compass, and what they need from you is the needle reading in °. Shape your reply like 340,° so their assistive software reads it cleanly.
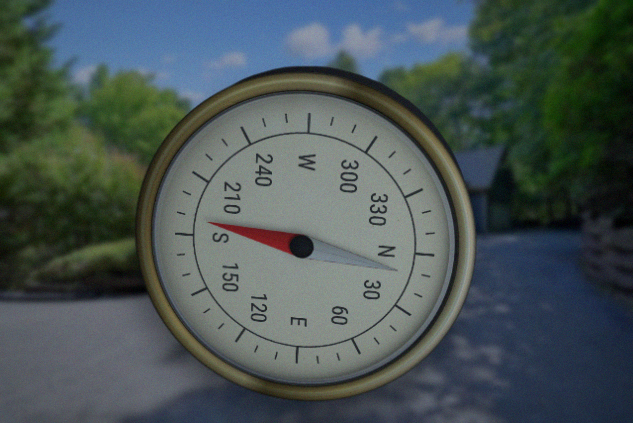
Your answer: 190,°
